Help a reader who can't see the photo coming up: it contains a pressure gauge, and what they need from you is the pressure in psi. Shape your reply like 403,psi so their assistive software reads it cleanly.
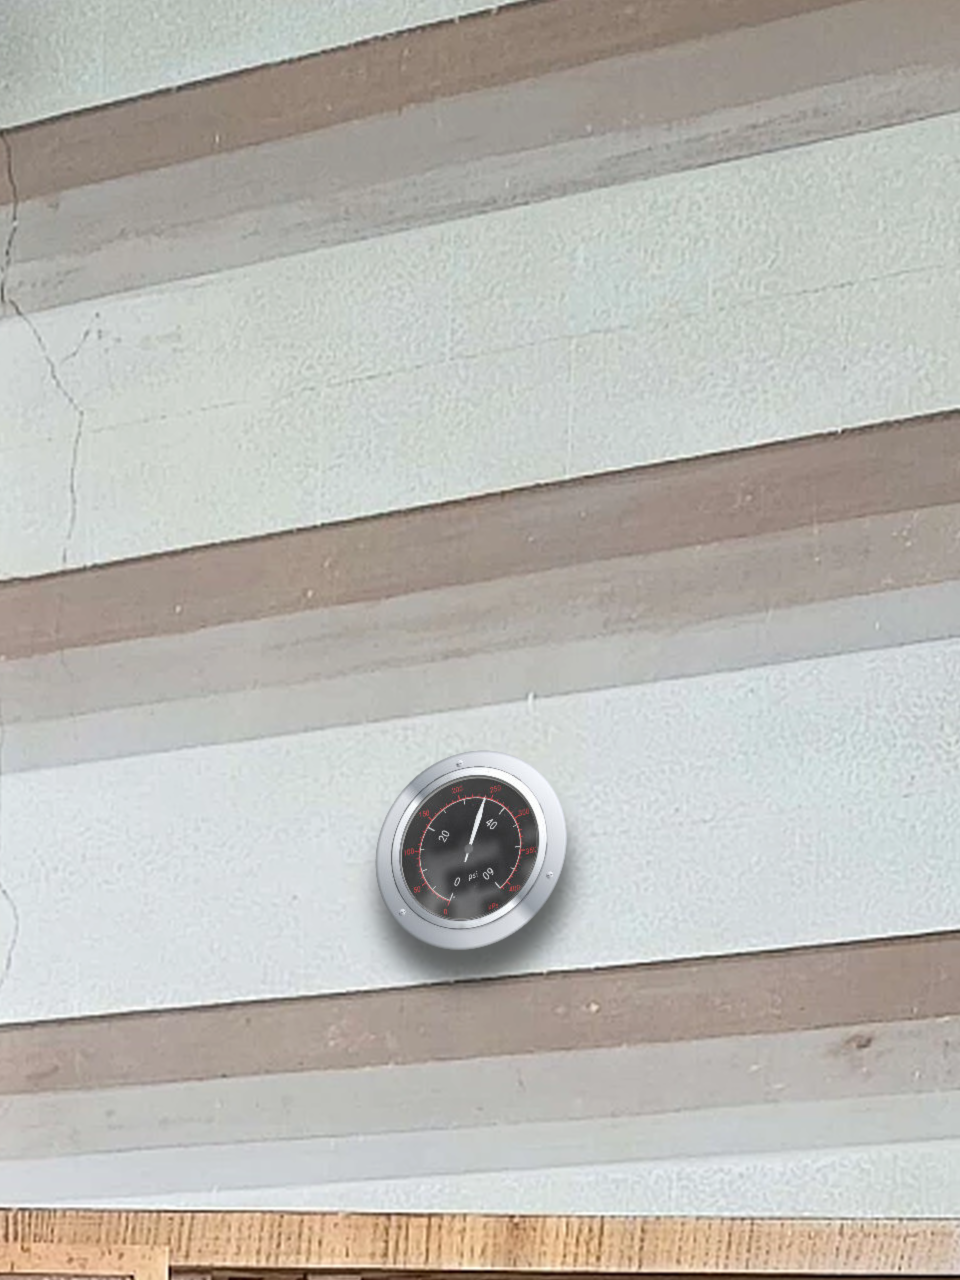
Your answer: 35,psi
